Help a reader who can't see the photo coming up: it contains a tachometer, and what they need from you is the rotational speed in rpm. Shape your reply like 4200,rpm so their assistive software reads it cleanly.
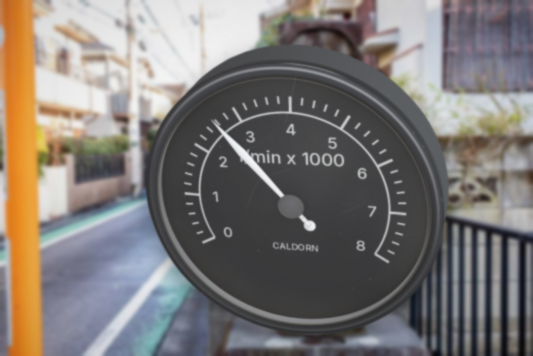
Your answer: 2600,rpm
